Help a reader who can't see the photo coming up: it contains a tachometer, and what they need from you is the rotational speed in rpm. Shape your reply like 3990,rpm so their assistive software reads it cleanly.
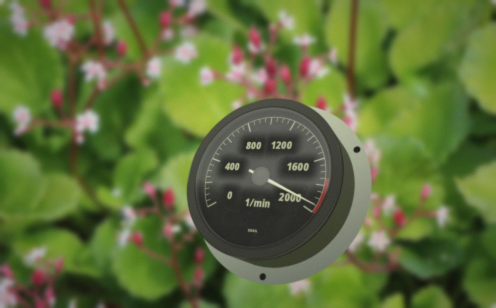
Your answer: 1950,rpm
